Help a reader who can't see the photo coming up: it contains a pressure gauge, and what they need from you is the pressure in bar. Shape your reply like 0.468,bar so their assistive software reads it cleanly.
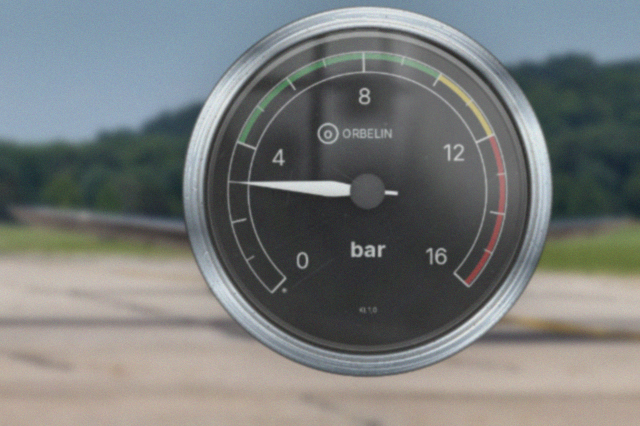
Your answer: 3,bar
